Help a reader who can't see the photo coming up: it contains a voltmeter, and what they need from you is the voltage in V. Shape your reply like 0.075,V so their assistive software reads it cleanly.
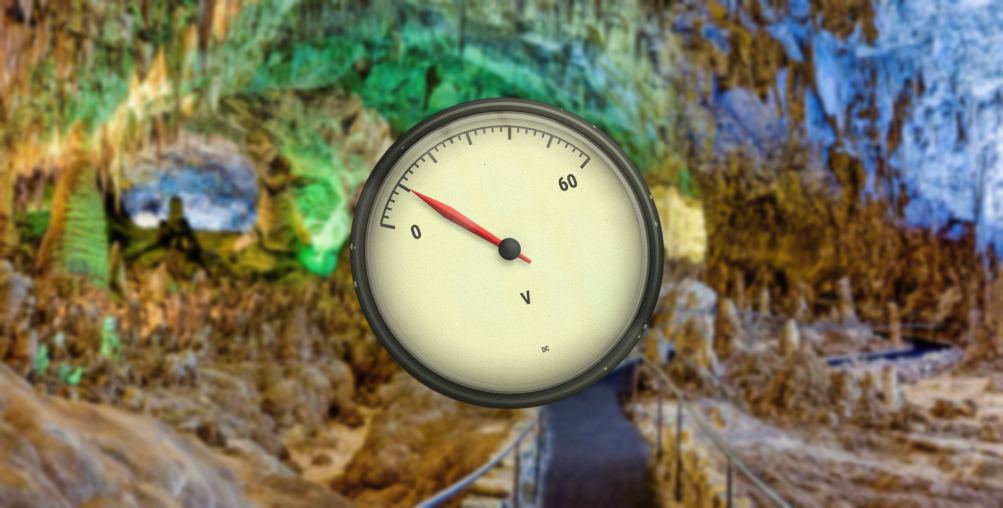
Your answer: 10,V
